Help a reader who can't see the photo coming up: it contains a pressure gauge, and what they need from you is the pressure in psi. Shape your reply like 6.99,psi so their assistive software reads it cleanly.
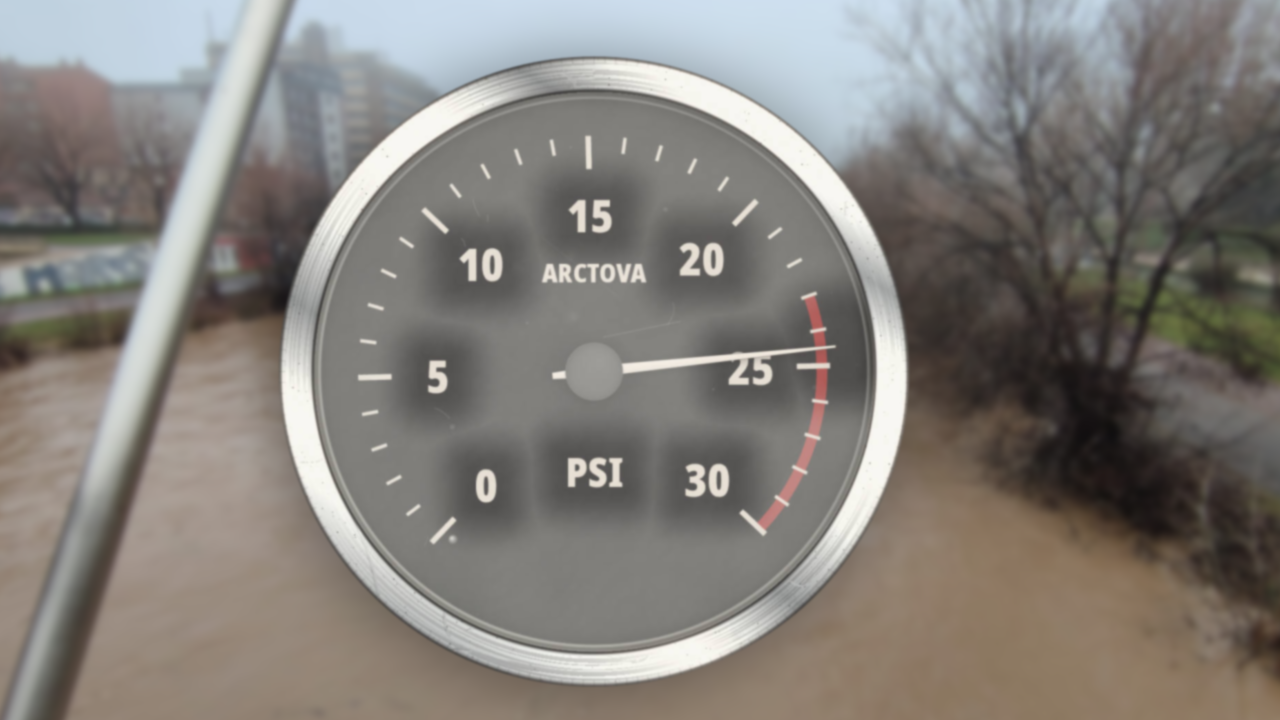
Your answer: 24.5,psi
